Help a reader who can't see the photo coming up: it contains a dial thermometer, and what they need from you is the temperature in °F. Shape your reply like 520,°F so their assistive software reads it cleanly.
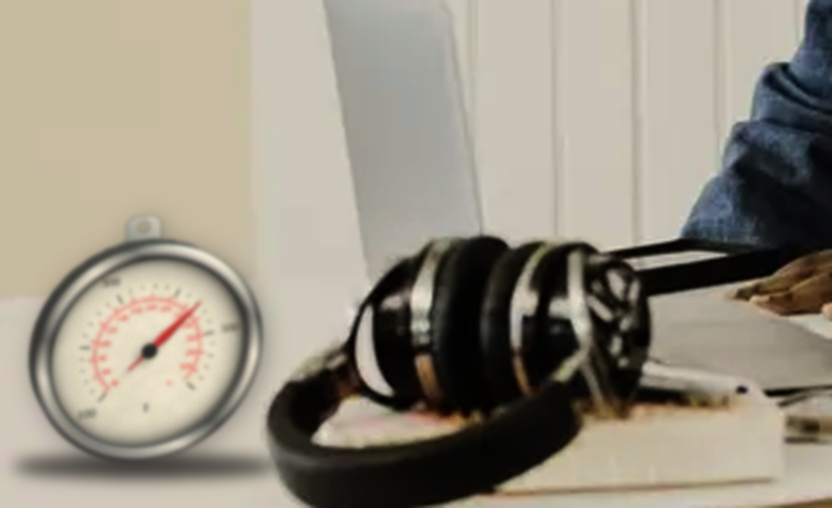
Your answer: 440,°F
